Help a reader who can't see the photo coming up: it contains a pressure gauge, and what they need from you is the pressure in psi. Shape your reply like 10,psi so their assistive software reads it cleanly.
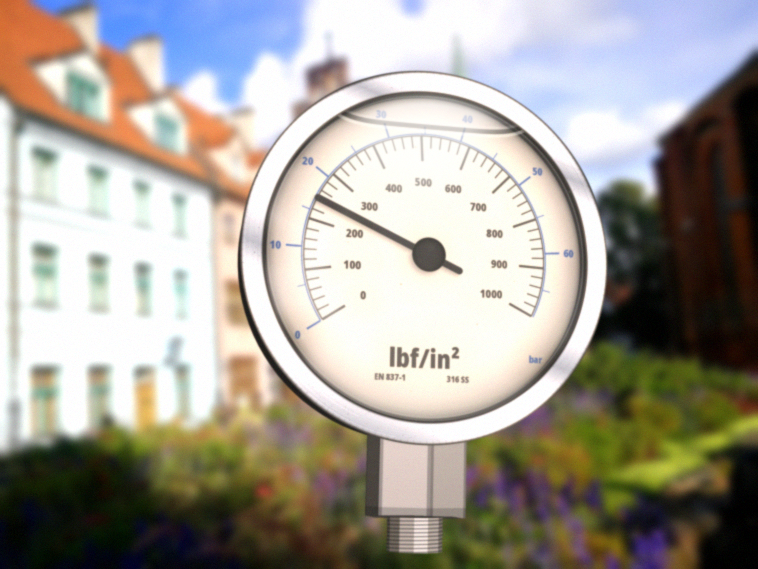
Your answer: 240,psi
